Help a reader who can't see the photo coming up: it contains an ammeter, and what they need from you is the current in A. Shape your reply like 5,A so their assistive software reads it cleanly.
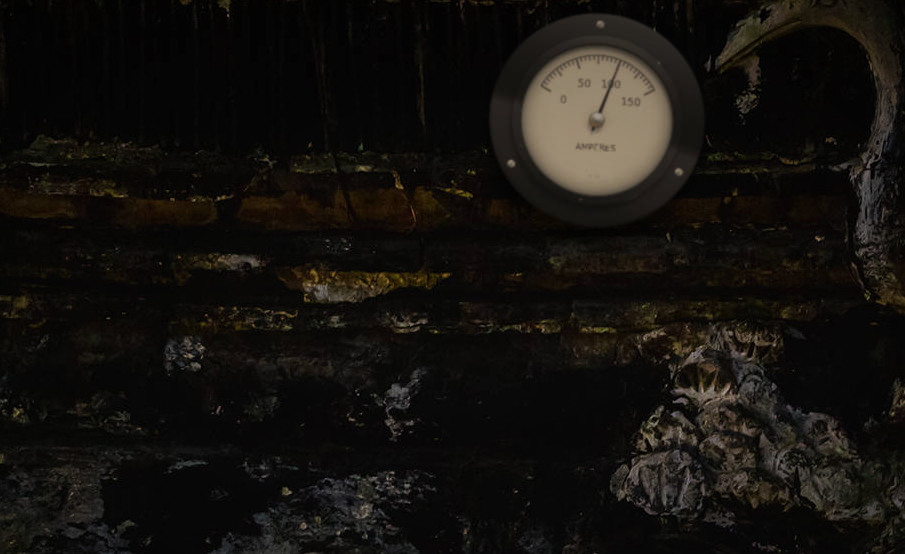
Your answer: 100,A
